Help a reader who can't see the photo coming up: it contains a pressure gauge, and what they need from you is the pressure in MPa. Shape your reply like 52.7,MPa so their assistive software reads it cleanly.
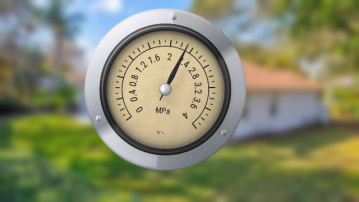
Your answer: 2.3,MPa
